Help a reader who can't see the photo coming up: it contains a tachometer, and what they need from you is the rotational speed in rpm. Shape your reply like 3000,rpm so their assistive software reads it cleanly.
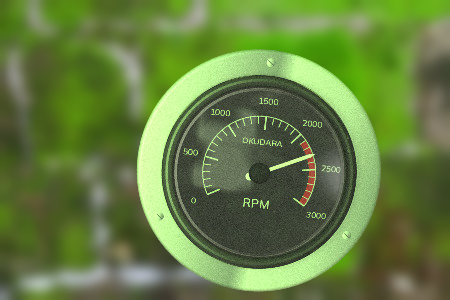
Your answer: 2300,rpm
